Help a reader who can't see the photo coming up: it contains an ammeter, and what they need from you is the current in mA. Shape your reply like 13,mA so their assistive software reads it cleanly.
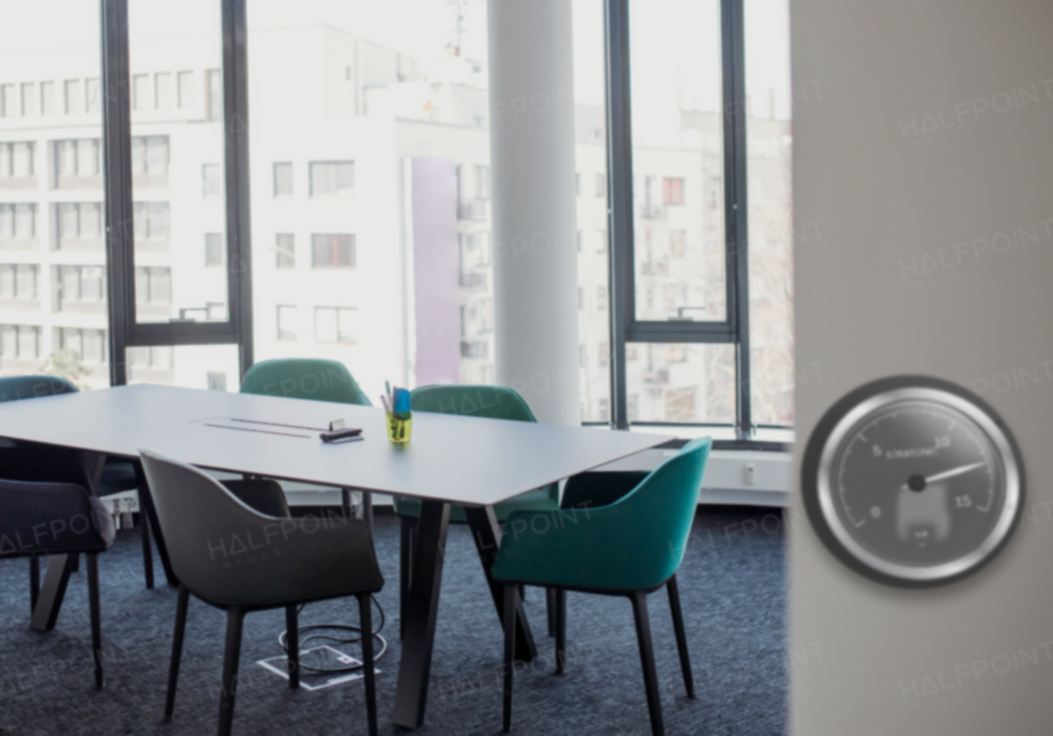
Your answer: 12.5,mA
